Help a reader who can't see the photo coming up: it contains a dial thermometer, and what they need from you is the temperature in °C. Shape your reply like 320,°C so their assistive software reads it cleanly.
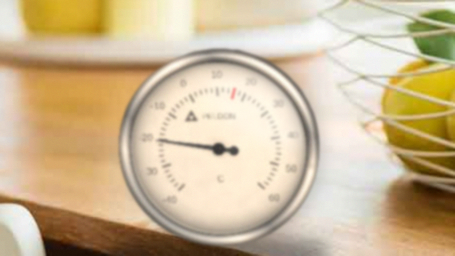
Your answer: -20,°C
